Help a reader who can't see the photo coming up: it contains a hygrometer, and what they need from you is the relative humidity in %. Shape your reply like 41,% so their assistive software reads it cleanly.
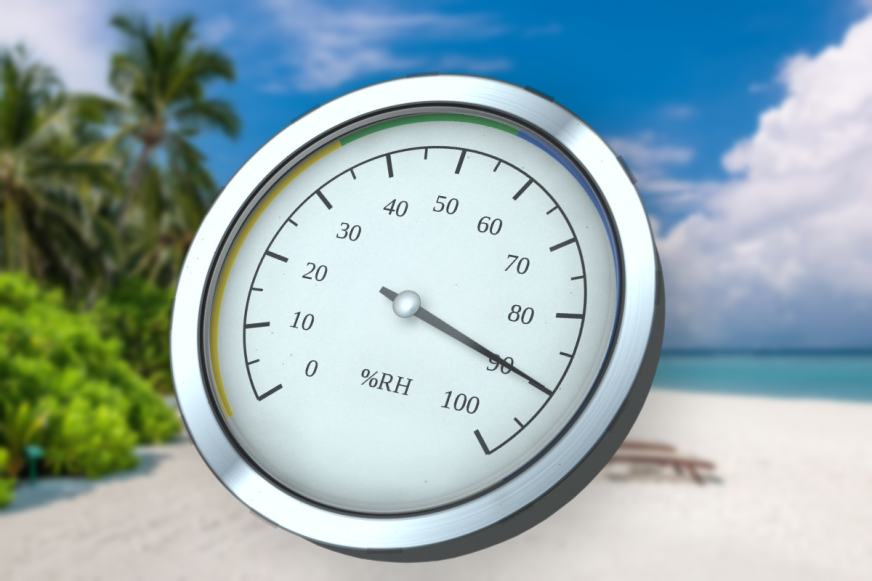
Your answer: 90,%
